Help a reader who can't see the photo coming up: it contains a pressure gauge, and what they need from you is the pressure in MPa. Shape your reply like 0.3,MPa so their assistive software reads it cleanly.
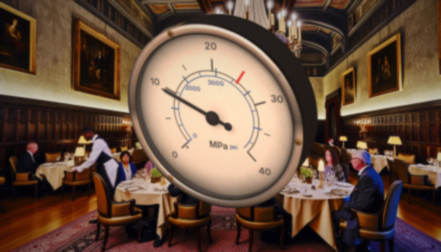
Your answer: 10,MPa
